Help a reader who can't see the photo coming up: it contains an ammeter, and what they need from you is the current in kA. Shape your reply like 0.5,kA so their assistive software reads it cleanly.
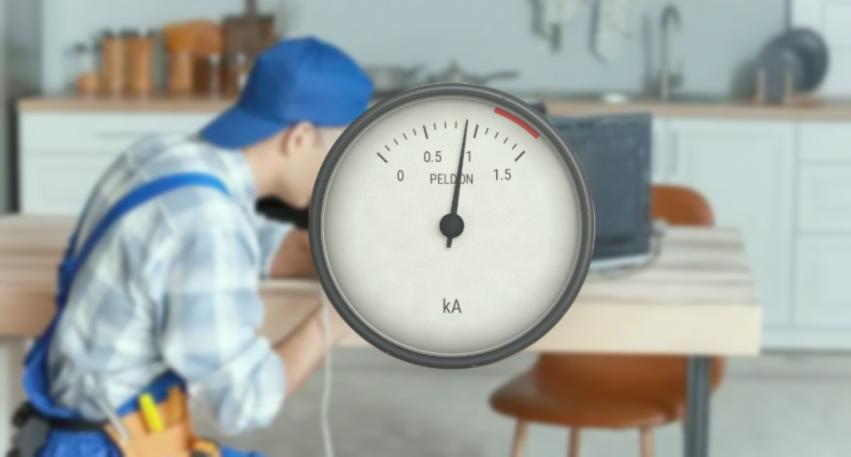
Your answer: 0.9,kA
